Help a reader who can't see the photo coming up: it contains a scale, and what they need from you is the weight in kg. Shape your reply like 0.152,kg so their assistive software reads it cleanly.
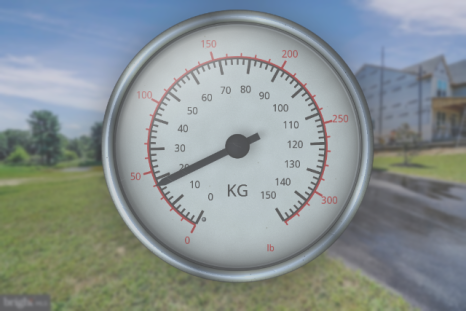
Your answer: 18,kg
